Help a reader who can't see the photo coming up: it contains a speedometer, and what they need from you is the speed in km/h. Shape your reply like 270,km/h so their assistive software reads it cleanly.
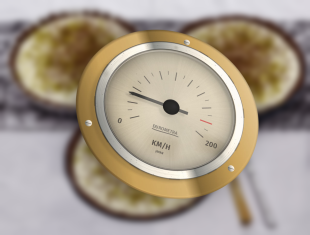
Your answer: 30,km/h
